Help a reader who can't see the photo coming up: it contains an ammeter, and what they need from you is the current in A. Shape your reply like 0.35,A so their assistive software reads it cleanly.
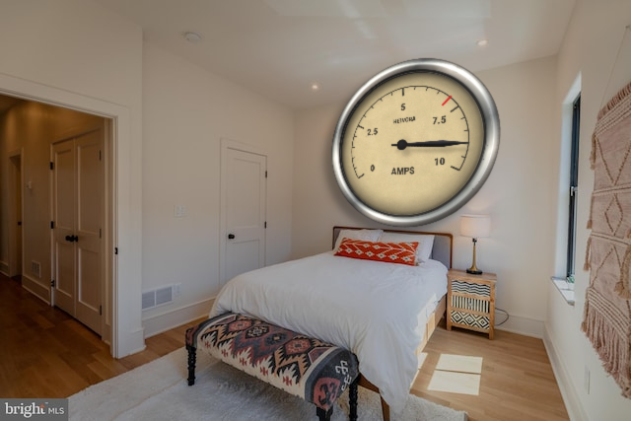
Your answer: 9,A
